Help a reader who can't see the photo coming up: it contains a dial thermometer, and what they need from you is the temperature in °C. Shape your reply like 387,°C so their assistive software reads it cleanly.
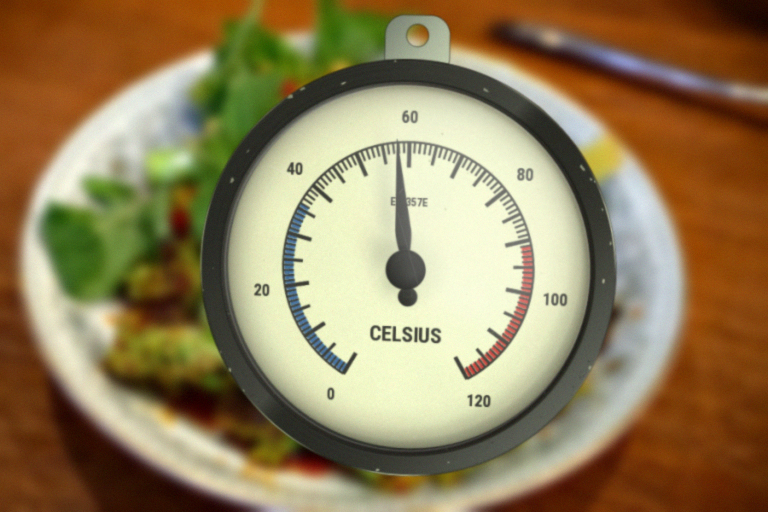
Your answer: 58,°C
